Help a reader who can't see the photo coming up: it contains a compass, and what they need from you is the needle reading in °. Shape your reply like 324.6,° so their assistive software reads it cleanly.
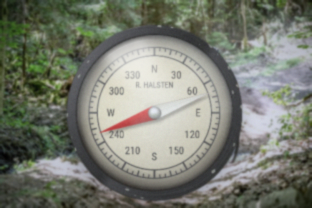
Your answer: 250,°
